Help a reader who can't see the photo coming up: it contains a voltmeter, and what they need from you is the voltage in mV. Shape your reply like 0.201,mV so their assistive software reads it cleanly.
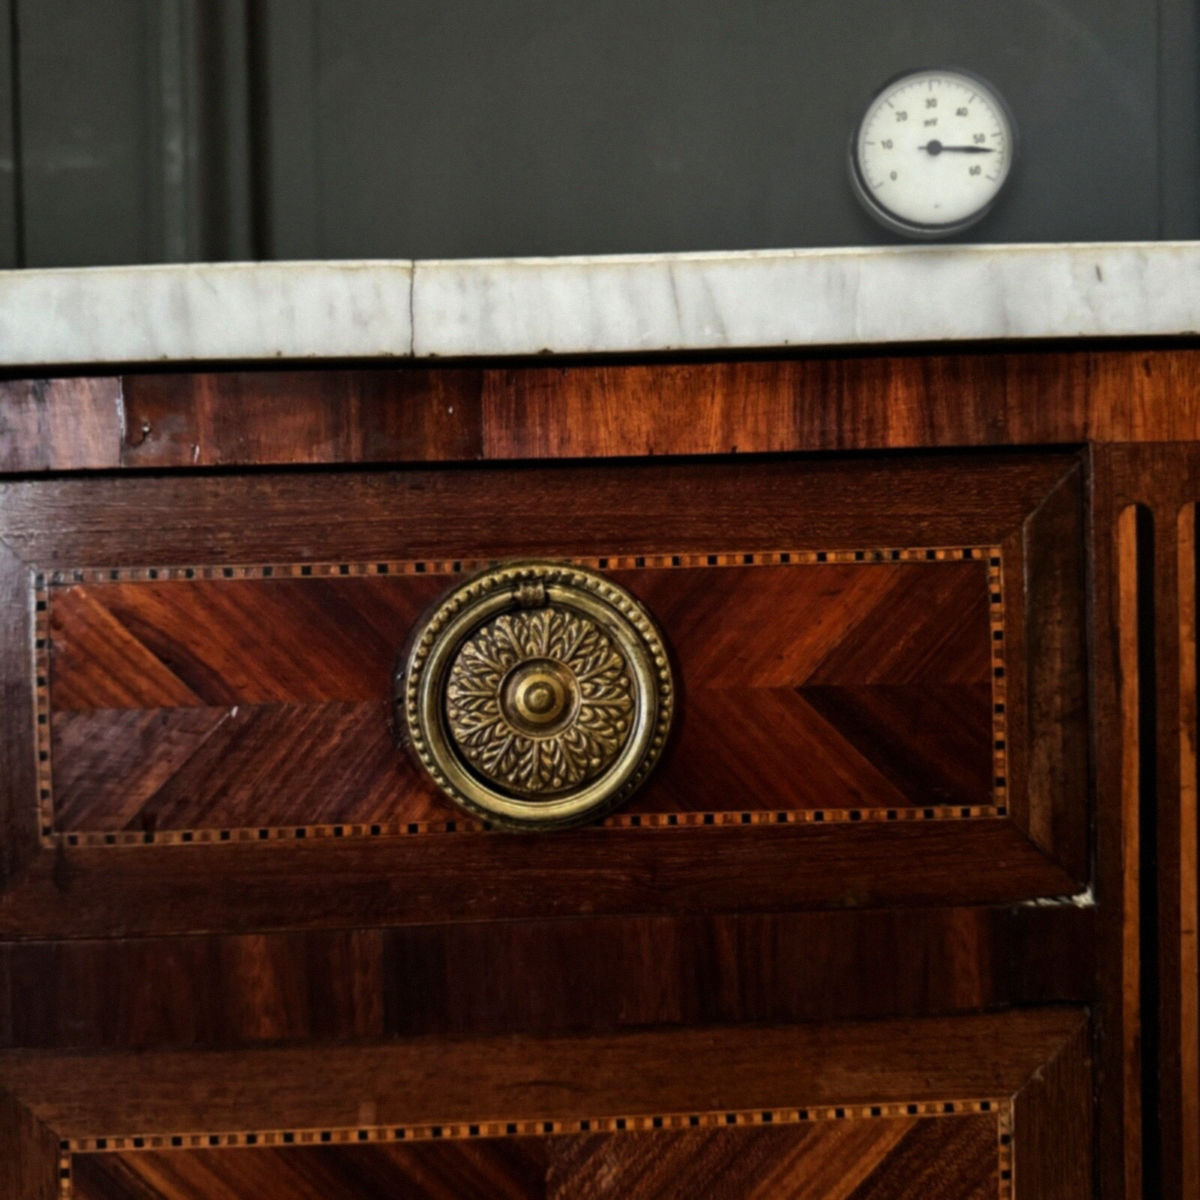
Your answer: 54,mV
